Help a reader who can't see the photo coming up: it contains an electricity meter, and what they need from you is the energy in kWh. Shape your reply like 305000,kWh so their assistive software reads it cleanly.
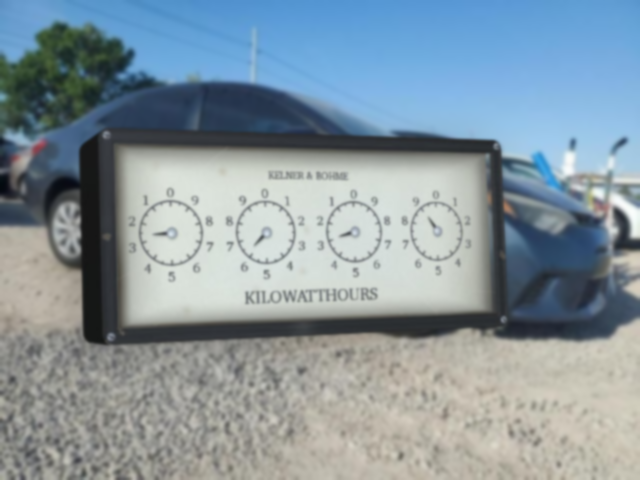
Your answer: 2629,kWh
